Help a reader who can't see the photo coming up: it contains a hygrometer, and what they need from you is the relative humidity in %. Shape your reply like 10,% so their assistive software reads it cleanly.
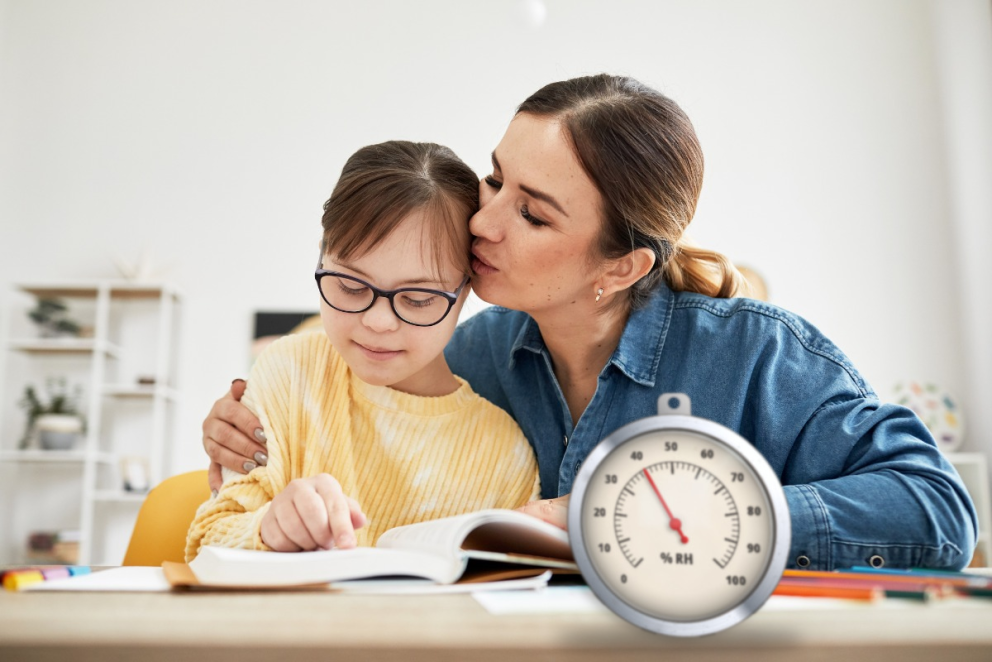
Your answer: 40,%
